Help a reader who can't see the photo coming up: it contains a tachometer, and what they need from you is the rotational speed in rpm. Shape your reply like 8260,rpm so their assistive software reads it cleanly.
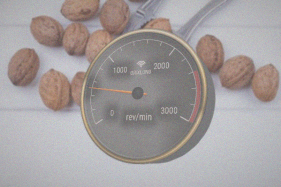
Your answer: 500,rpm
